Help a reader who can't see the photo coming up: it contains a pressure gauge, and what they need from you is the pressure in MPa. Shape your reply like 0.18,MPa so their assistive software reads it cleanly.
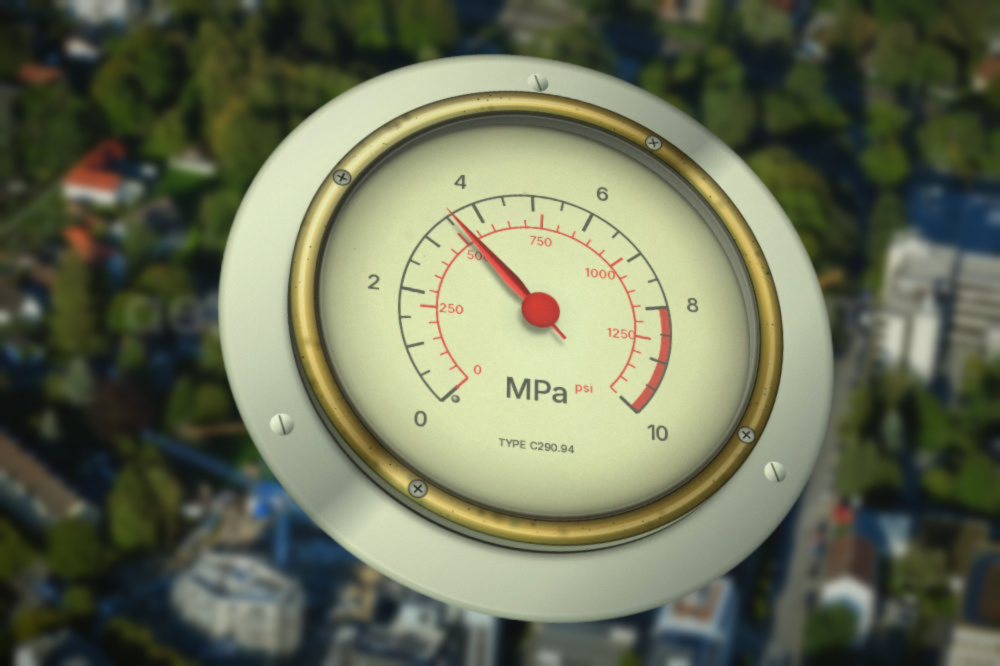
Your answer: 3.5,MPa
